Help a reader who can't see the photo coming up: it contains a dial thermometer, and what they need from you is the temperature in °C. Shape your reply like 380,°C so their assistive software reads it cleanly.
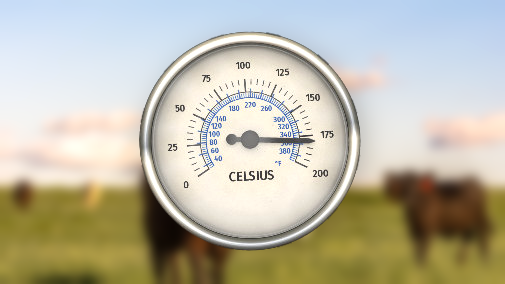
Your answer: 180,°C
